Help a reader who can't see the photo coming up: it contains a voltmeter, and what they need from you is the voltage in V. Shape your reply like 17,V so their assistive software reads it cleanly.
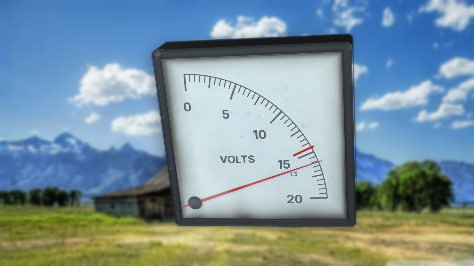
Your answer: 16,V
